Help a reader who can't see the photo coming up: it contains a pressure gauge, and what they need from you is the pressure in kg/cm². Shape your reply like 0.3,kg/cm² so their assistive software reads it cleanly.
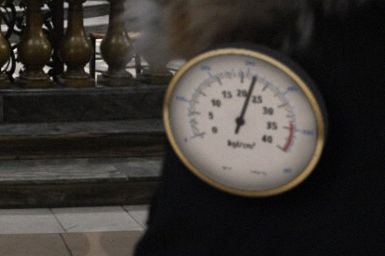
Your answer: 22.5,kg/cm²
